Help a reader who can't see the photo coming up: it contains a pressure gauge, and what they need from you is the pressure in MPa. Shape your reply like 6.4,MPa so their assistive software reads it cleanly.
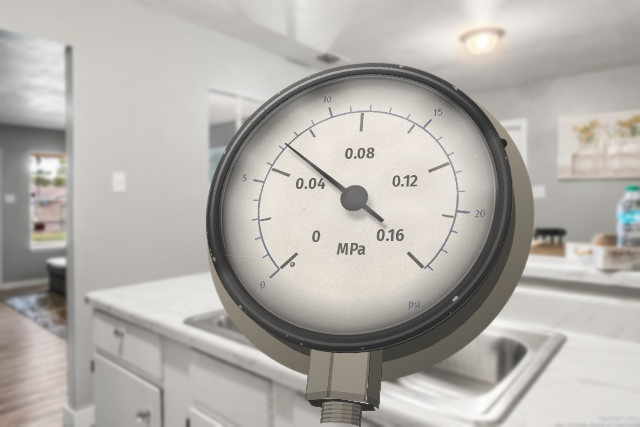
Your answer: 0.05,MPa
